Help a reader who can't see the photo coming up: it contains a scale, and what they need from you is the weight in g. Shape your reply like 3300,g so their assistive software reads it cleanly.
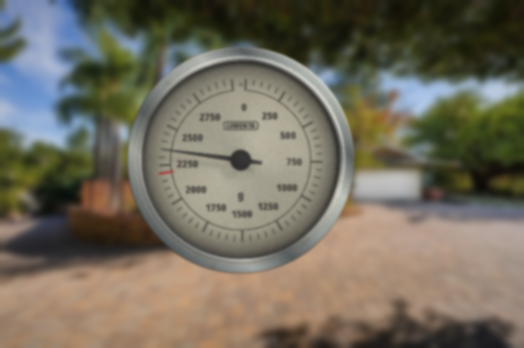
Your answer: 2350,g
